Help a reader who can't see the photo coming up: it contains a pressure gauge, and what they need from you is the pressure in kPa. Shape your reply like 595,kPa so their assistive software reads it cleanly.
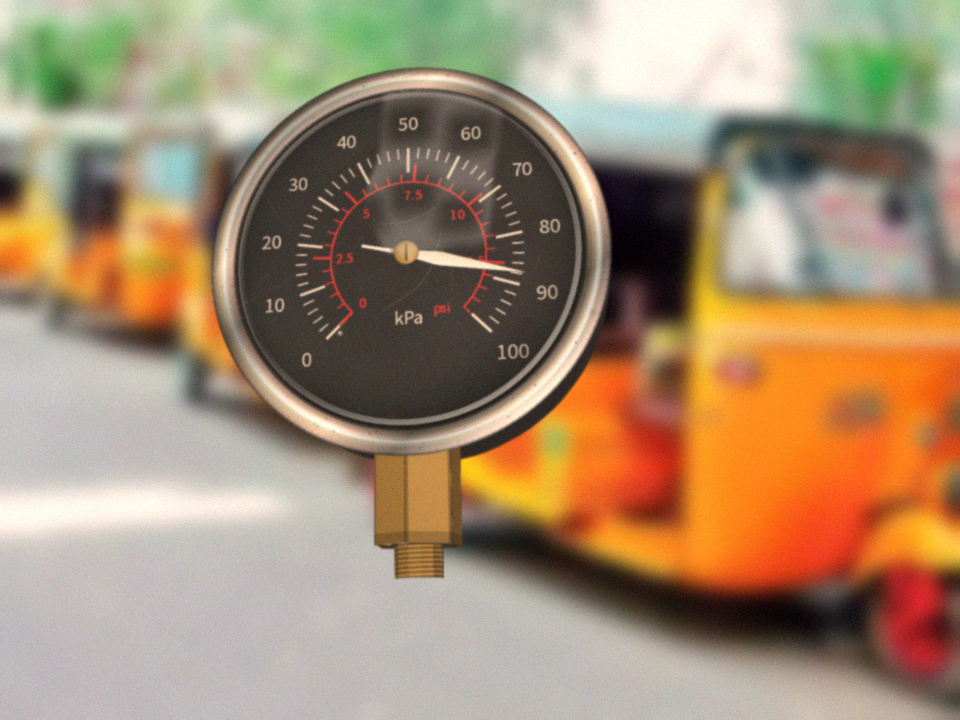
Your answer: 88,kPa
